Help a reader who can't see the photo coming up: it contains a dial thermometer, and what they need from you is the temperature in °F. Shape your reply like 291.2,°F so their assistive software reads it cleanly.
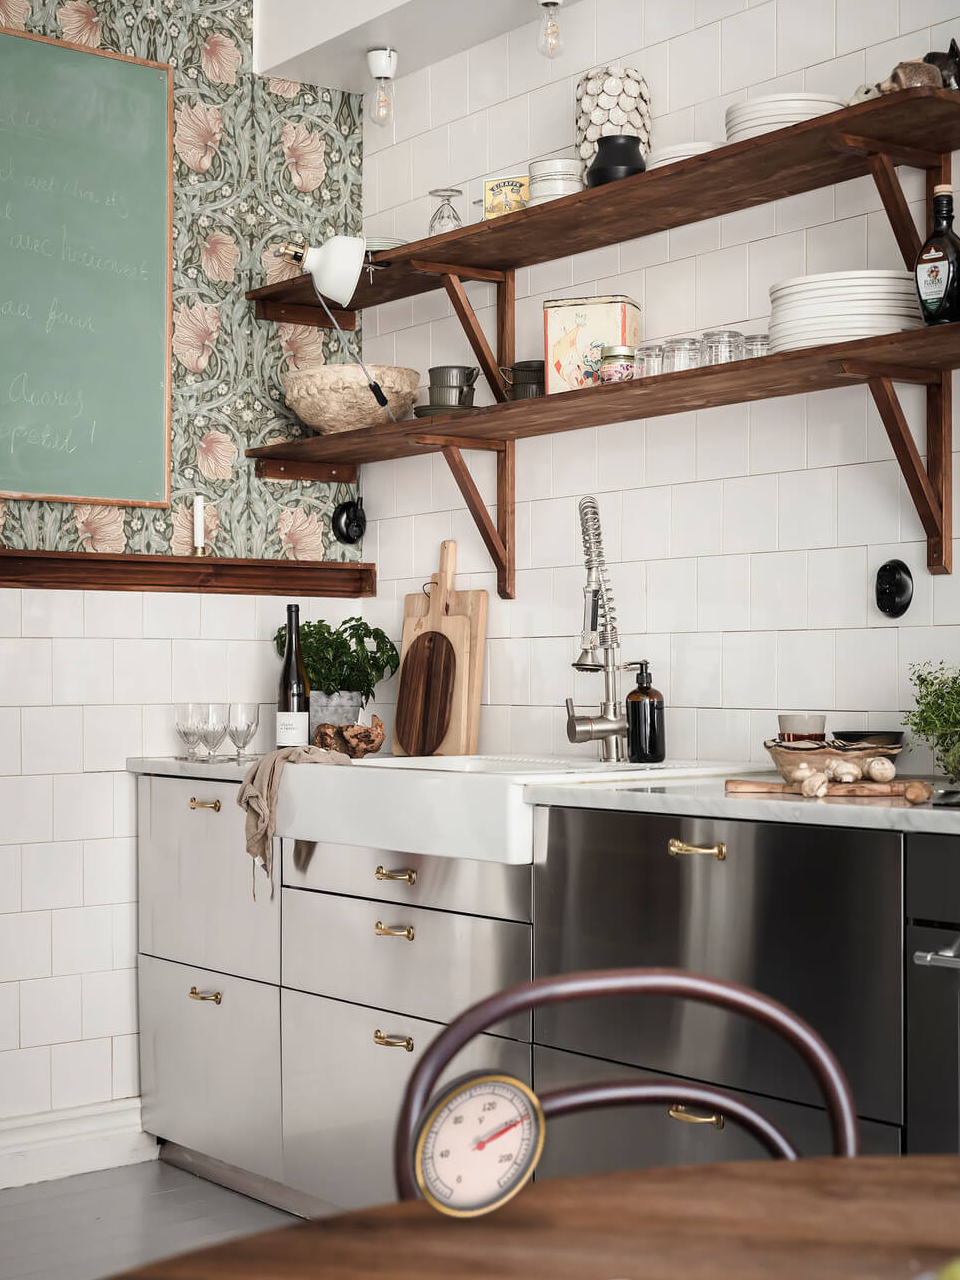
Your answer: 160,°F
